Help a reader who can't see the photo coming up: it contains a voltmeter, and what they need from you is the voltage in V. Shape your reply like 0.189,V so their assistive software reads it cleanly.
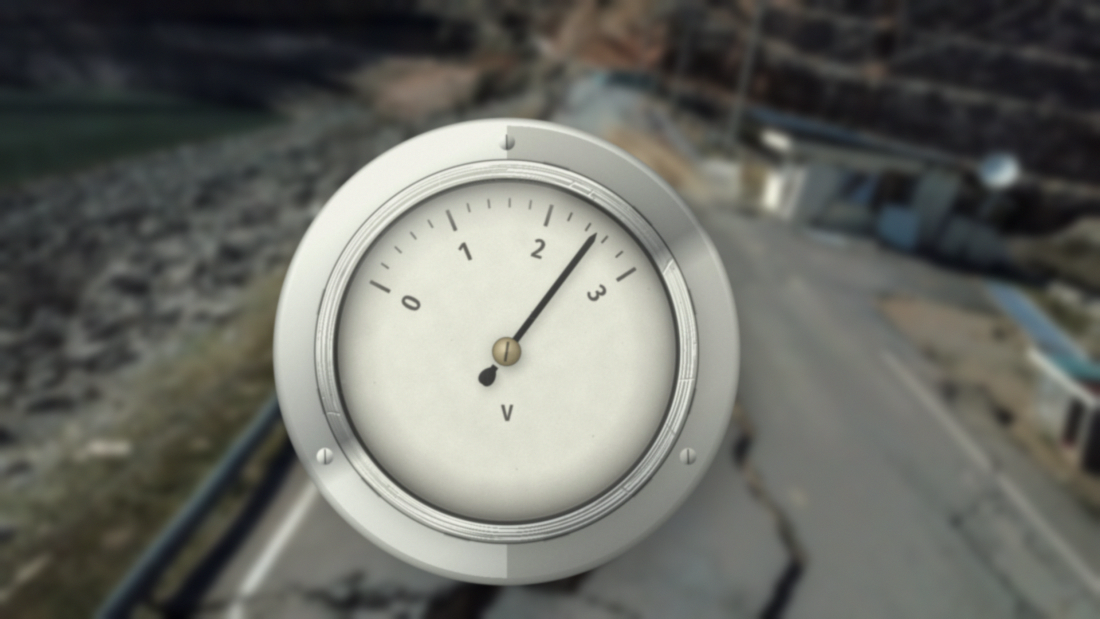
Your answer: 2.5,V
